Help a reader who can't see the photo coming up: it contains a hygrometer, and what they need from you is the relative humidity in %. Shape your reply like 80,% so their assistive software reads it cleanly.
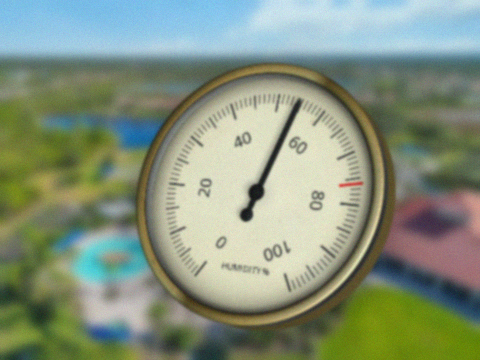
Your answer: 55,%
